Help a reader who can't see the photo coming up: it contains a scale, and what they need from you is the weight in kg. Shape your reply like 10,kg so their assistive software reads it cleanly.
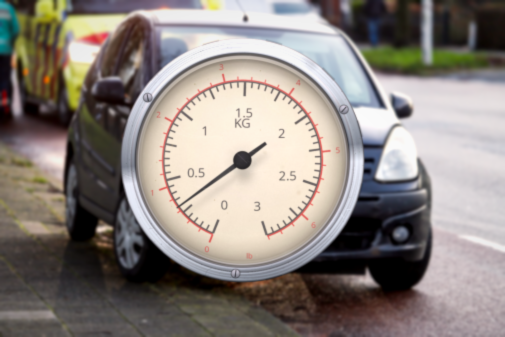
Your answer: 0.3,kg
